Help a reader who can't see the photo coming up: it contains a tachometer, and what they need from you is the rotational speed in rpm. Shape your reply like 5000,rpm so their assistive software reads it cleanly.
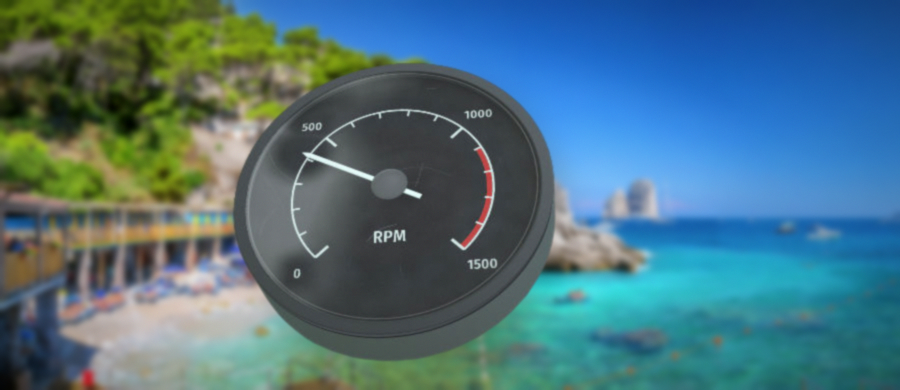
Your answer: 400,rpm
